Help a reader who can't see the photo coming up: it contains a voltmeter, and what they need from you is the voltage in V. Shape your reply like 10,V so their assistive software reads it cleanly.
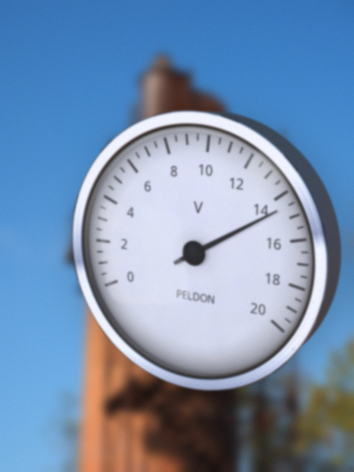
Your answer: 14.5,V
